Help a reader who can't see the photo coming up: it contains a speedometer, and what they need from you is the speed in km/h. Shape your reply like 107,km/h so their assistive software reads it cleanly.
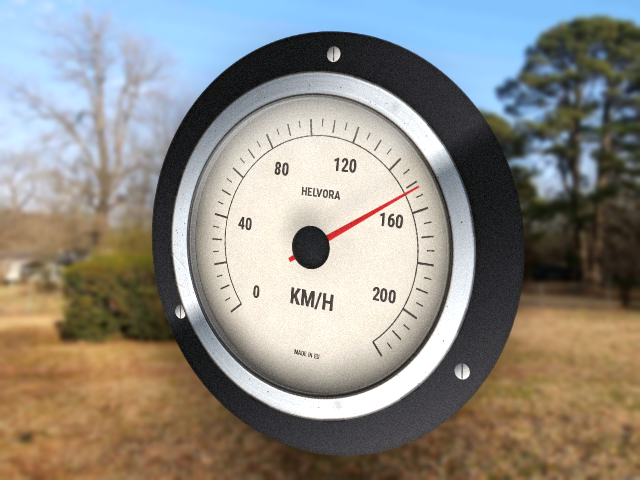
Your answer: 152.5,km/h
